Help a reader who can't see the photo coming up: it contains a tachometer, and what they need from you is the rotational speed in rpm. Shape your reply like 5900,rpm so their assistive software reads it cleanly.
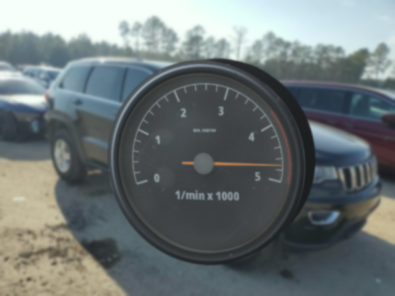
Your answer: 4700,rpm
